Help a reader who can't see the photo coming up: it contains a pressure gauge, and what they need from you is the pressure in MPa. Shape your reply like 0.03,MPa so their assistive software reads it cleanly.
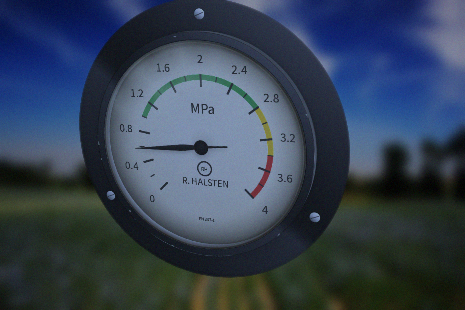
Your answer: 0.6,MPa
